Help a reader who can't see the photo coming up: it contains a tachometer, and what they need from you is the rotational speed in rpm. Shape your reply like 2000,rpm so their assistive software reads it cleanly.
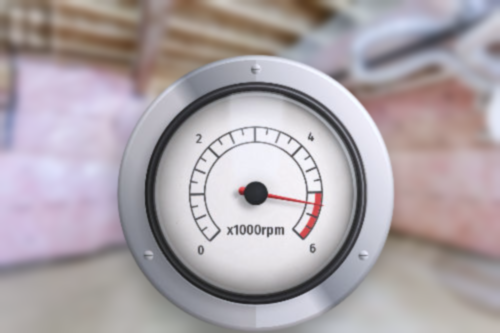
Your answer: 5250,rpm
